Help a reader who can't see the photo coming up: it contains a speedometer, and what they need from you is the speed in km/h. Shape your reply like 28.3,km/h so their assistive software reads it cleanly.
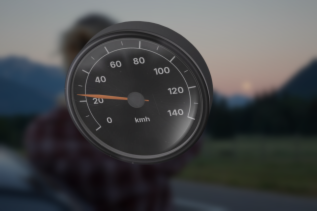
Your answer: 25,km/h
